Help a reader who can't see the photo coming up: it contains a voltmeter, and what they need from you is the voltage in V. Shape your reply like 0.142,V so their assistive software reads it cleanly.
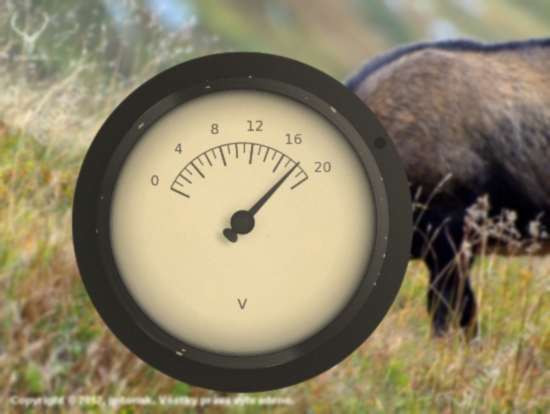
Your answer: 18,V
